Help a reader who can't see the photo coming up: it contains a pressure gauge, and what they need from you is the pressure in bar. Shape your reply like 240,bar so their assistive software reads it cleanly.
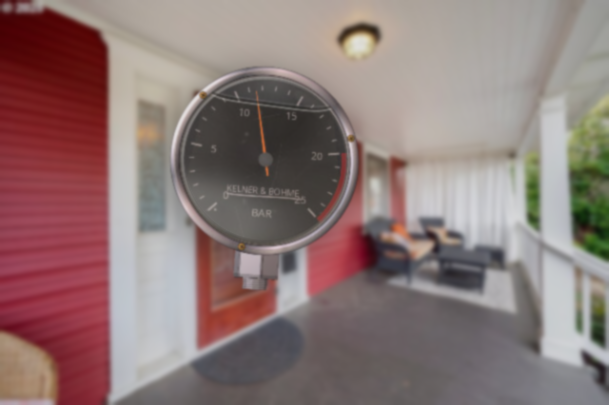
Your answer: 11.5,bar
